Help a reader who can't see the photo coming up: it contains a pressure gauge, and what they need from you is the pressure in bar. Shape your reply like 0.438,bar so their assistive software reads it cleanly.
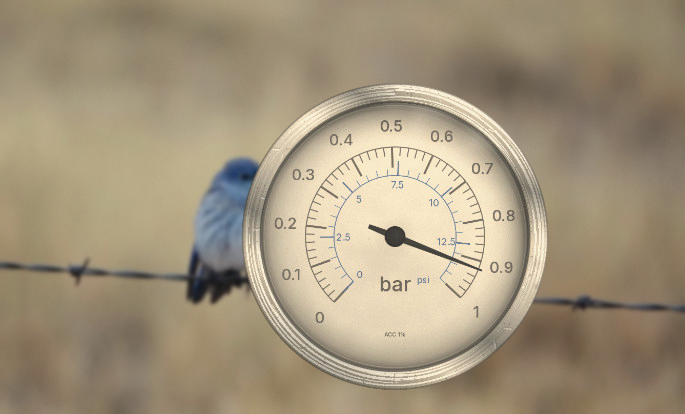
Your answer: 0.92,bar
